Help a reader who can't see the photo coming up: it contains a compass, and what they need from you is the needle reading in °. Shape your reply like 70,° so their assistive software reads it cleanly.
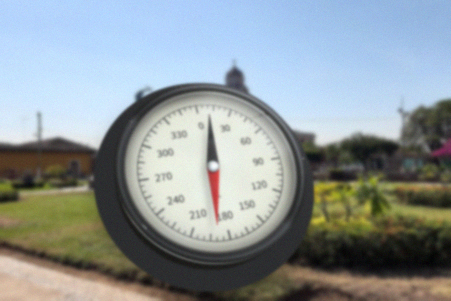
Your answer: 190,°
